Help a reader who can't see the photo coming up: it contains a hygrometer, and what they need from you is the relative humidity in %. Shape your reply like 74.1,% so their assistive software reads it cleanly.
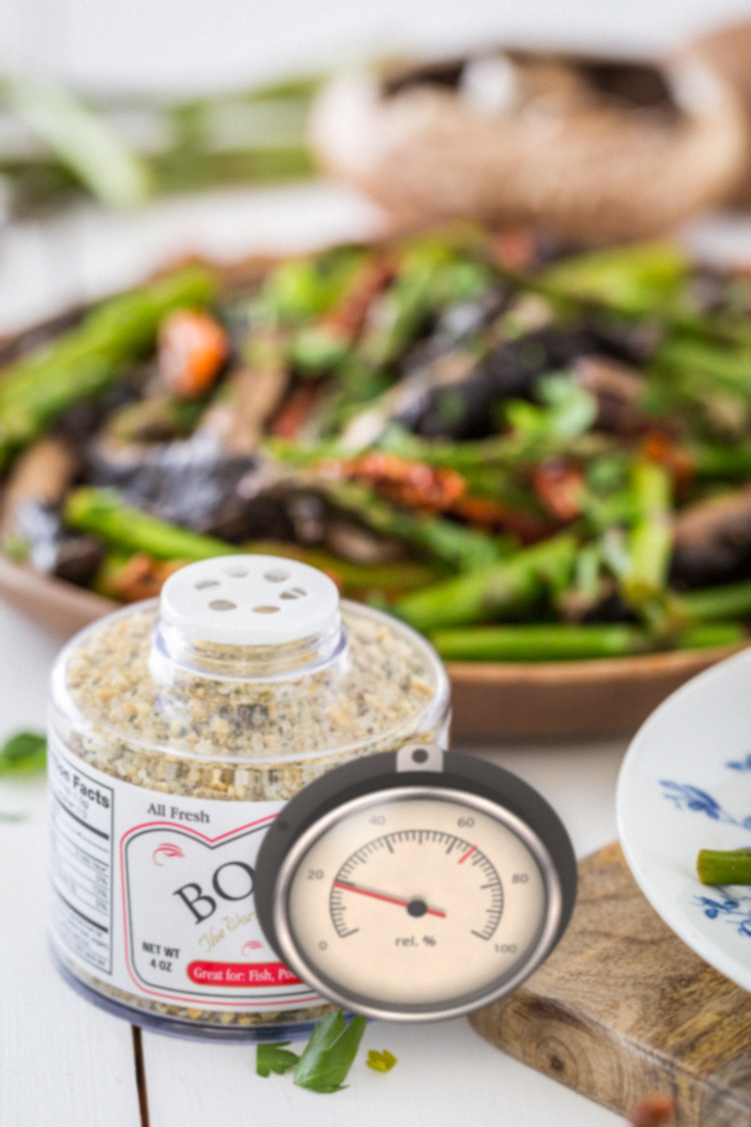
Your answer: 20,%
